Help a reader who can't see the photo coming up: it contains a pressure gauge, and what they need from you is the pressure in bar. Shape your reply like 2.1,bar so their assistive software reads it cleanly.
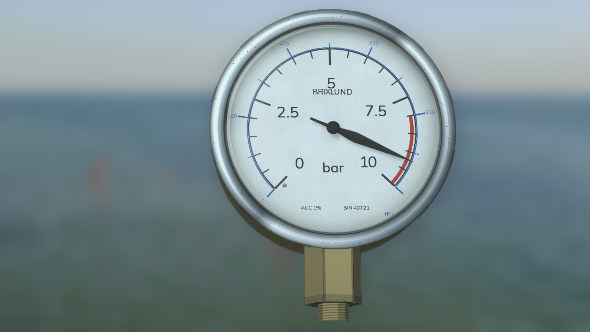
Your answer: 9.25,bar
